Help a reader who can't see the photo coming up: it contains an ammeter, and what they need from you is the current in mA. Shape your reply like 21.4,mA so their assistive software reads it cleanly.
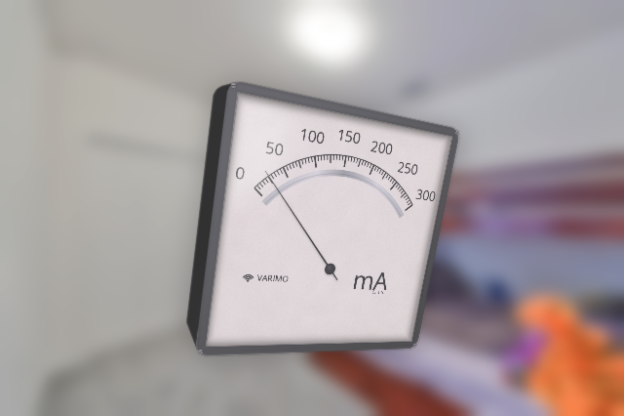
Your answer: 25,mA
